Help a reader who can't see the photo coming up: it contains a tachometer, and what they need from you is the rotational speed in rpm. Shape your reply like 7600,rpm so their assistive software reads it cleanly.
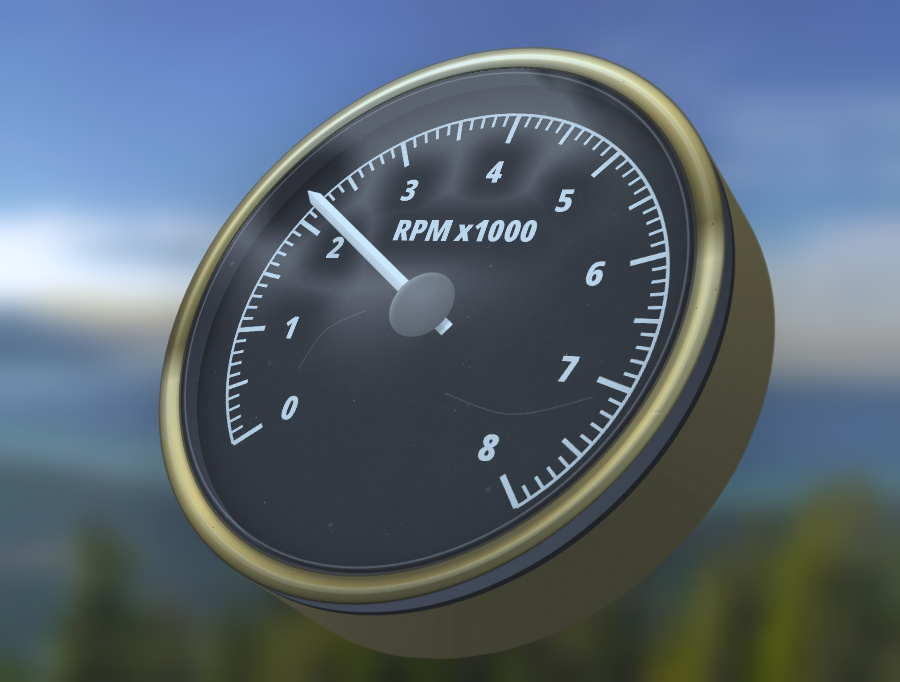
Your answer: 2200,rpm
